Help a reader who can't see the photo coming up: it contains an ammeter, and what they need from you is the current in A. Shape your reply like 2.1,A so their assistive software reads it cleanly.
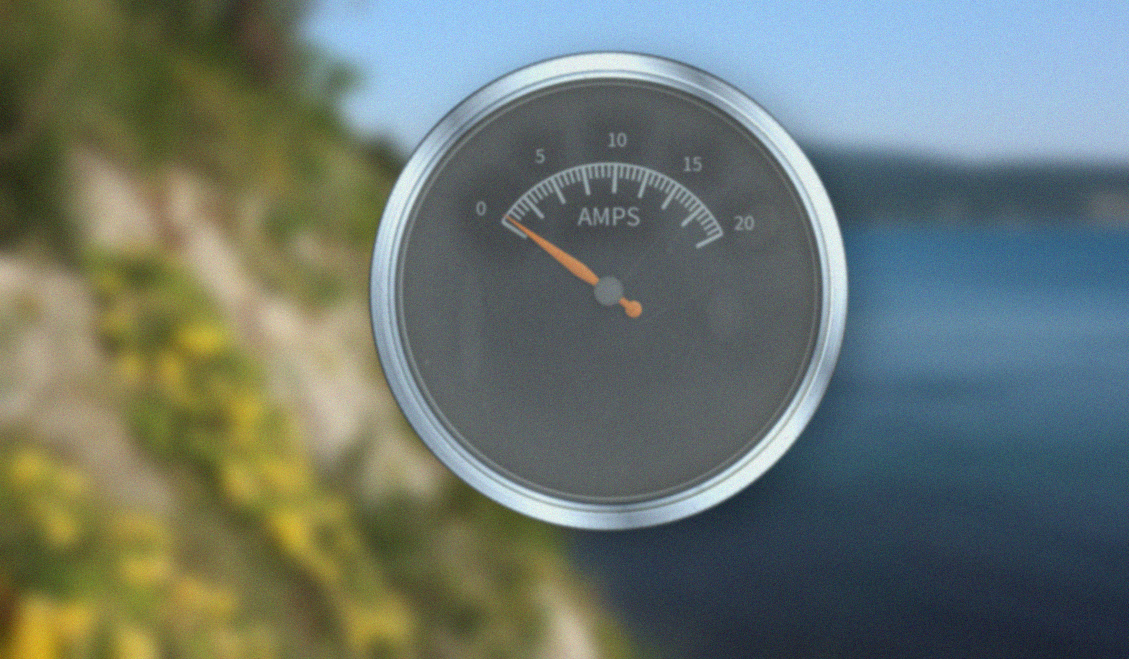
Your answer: 0.5,A
